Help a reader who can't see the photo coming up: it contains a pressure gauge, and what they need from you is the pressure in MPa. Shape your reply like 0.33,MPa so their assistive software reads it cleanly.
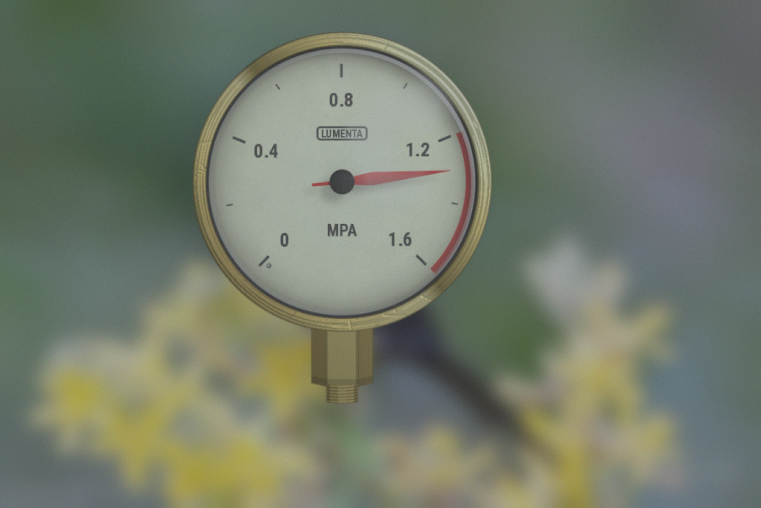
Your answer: 1.3,MPa
